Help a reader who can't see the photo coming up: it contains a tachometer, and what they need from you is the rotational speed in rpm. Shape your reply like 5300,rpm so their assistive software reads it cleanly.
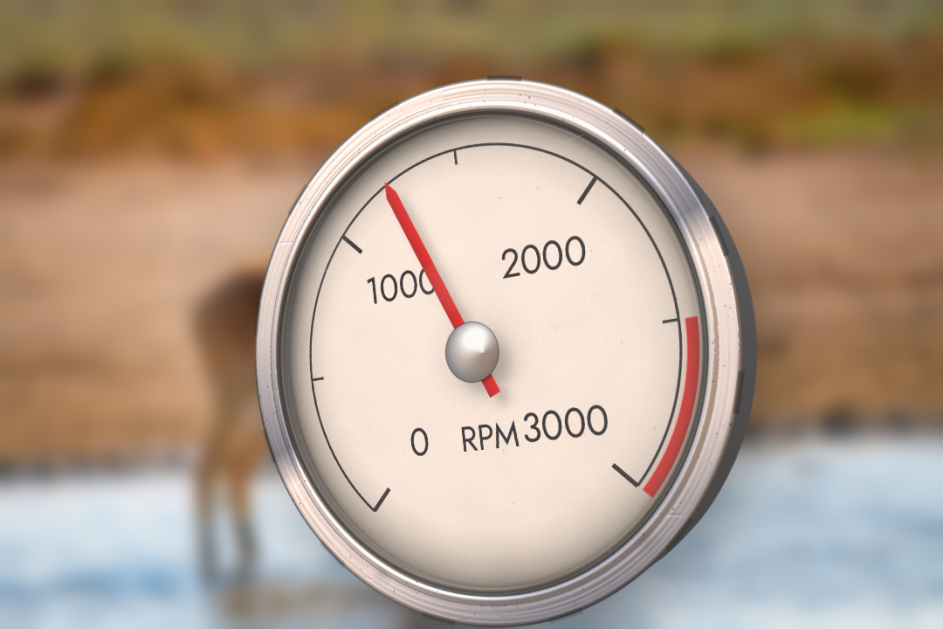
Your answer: 1250,rpm
